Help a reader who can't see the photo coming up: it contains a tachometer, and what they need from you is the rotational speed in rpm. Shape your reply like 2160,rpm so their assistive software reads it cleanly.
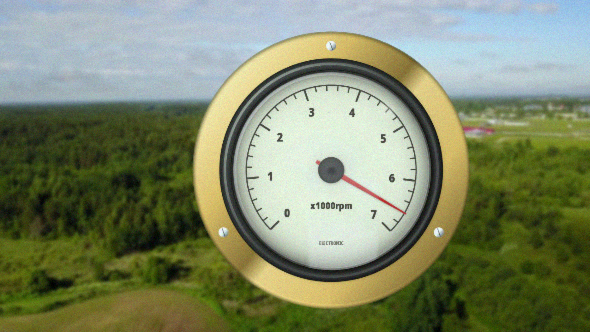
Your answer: 6600,rpm
